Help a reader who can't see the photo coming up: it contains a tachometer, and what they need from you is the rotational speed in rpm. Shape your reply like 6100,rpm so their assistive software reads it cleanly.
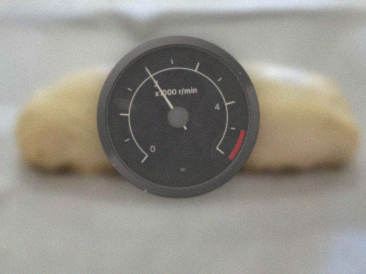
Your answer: 2000,rpm
